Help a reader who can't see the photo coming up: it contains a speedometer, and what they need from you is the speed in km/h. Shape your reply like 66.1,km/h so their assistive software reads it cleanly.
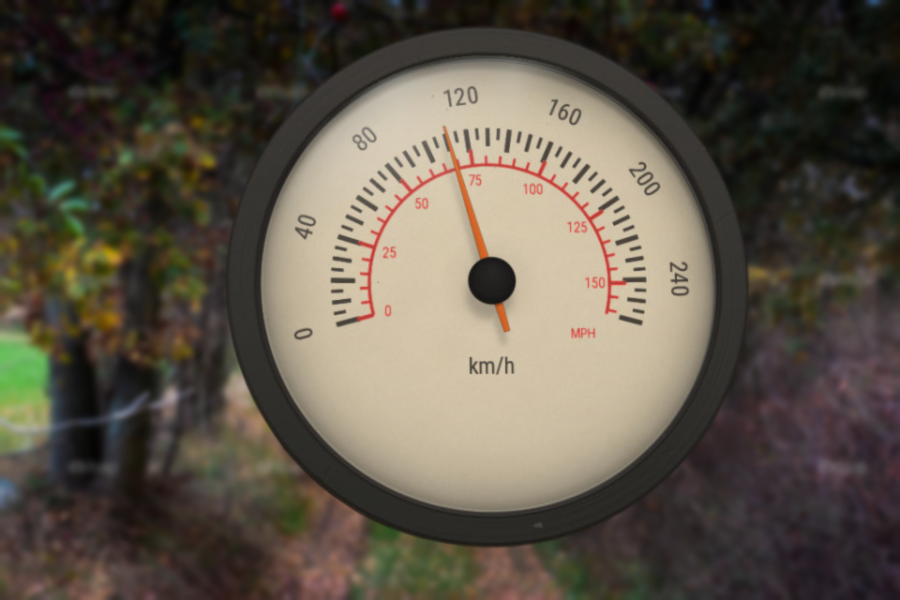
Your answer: 110,km/h
